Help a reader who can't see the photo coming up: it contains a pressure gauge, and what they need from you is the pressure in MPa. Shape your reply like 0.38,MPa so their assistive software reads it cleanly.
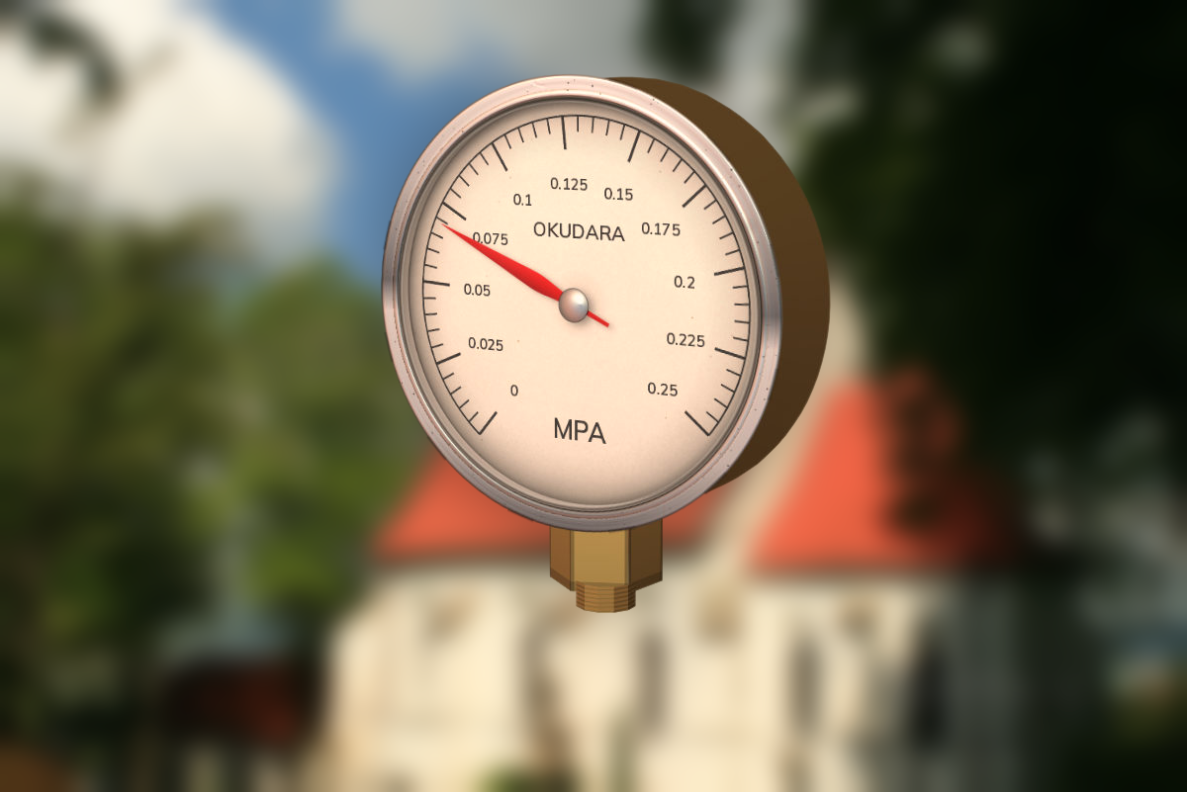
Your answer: 0.07,MPa
